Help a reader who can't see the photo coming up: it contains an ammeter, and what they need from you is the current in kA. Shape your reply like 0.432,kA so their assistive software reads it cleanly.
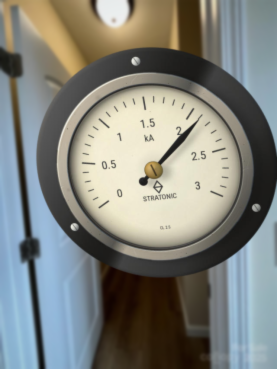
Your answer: 2.1,kA
